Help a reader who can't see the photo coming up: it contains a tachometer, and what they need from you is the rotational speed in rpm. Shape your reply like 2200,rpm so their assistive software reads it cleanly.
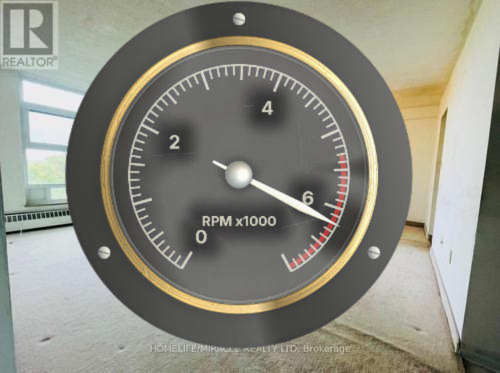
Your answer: 6200,rpm
